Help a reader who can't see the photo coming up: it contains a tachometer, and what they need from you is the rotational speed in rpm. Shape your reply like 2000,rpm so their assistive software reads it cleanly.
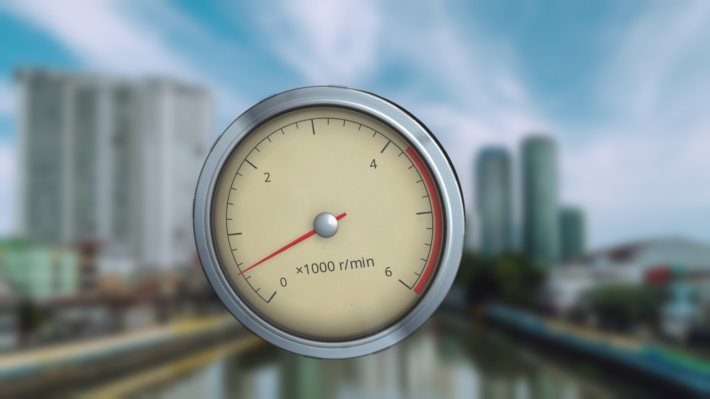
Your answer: 500,rpm
